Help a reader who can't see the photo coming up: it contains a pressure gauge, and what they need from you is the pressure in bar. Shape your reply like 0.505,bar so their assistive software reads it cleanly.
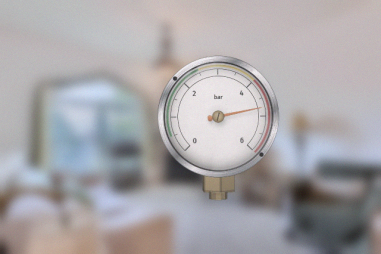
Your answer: 4.75,bar
